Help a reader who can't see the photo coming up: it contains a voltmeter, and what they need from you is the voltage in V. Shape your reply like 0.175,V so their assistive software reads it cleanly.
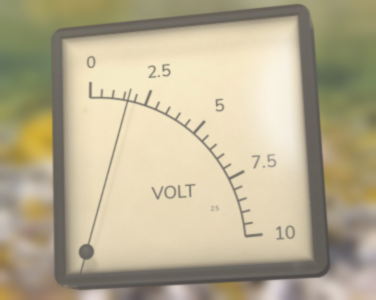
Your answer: 1.75,V
